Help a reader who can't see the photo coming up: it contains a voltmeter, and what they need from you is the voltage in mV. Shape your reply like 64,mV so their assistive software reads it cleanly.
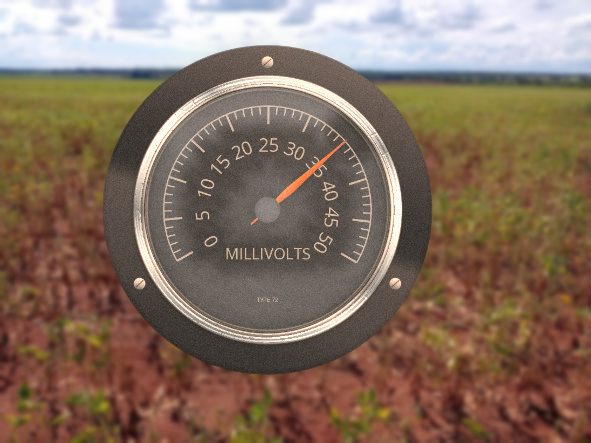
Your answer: 35,mV
